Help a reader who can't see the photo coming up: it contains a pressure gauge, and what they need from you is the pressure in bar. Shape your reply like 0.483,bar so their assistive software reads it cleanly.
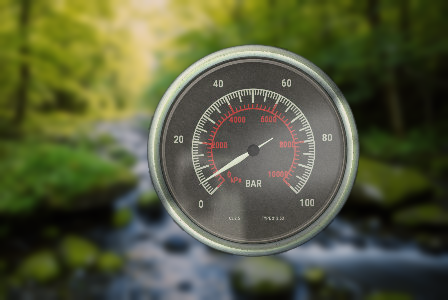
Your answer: 5,bar
